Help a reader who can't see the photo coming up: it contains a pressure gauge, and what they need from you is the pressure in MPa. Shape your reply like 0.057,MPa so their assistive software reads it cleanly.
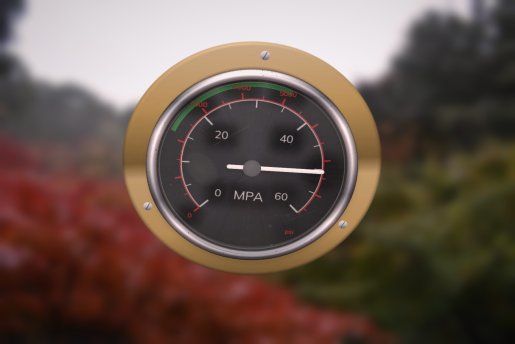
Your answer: 50,MPa
